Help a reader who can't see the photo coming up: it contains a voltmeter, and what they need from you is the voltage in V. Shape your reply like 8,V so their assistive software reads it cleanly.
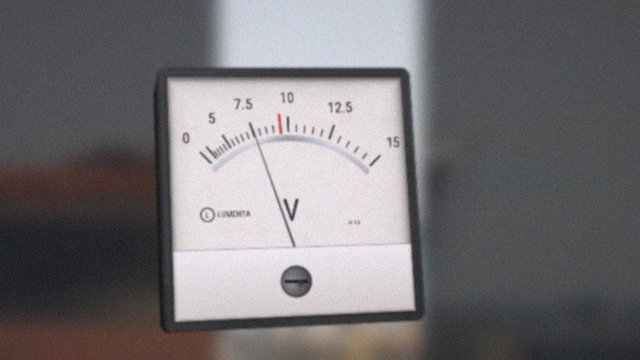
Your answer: 7.5,V
